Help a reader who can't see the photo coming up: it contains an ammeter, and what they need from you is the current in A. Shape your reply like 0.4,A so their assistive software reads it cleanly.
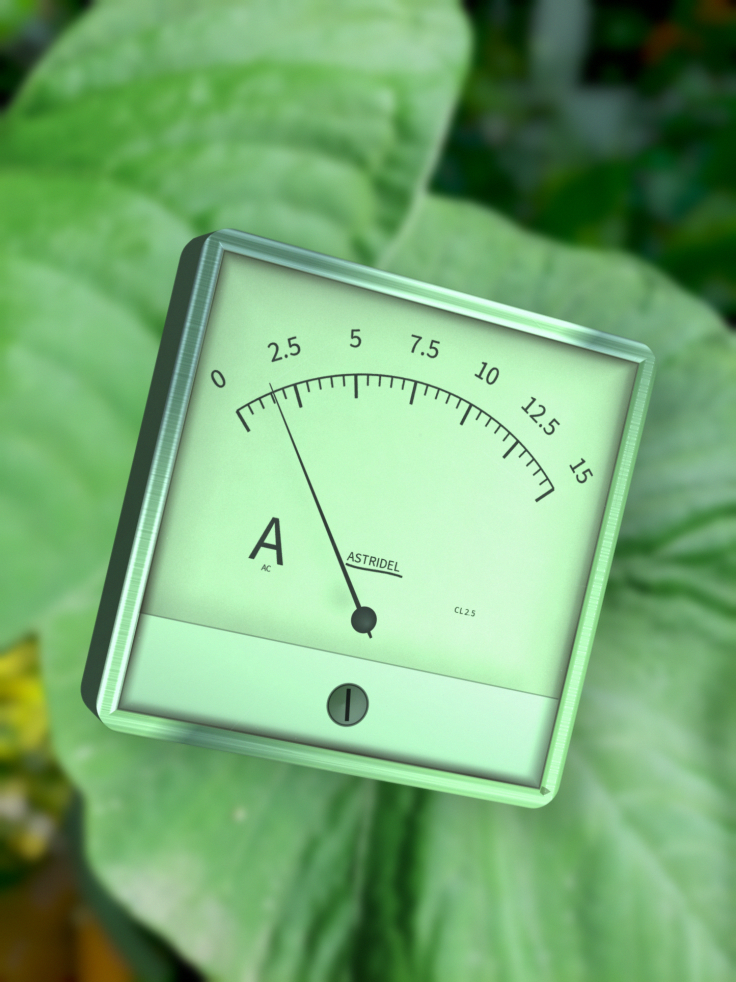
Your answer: 1.5,A
